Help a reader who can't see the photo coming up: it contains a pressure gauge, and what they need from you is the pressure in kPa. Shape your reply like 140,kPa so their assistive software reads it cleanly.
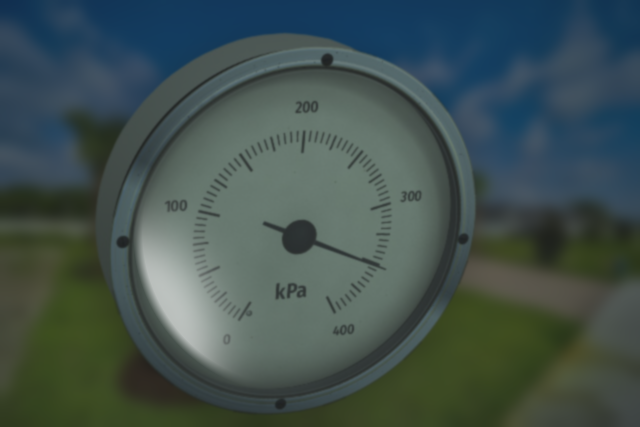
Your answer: 350,kPa
